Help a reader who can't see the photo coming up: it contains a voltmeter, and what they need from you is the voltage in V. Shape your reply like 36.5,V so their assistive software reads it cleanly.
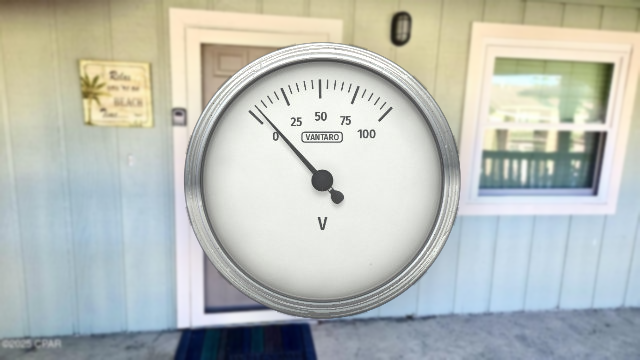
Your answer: 5,V
